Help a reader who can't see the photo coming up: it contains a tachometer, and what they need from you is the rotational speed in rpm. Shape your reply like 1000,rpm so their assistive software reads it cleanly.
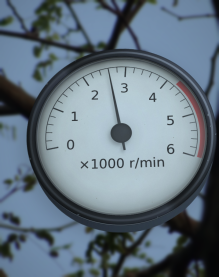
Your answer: 2600,rpm
